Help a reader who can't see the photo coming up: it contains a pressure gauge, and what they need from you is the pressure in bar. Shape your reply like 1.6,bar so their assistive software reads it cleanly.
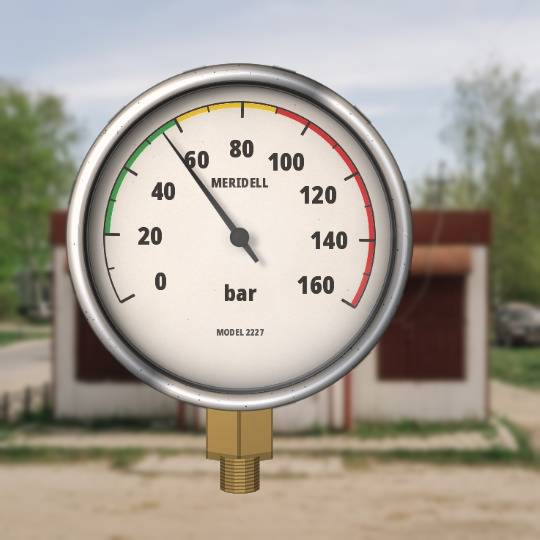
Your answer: 55,bar
